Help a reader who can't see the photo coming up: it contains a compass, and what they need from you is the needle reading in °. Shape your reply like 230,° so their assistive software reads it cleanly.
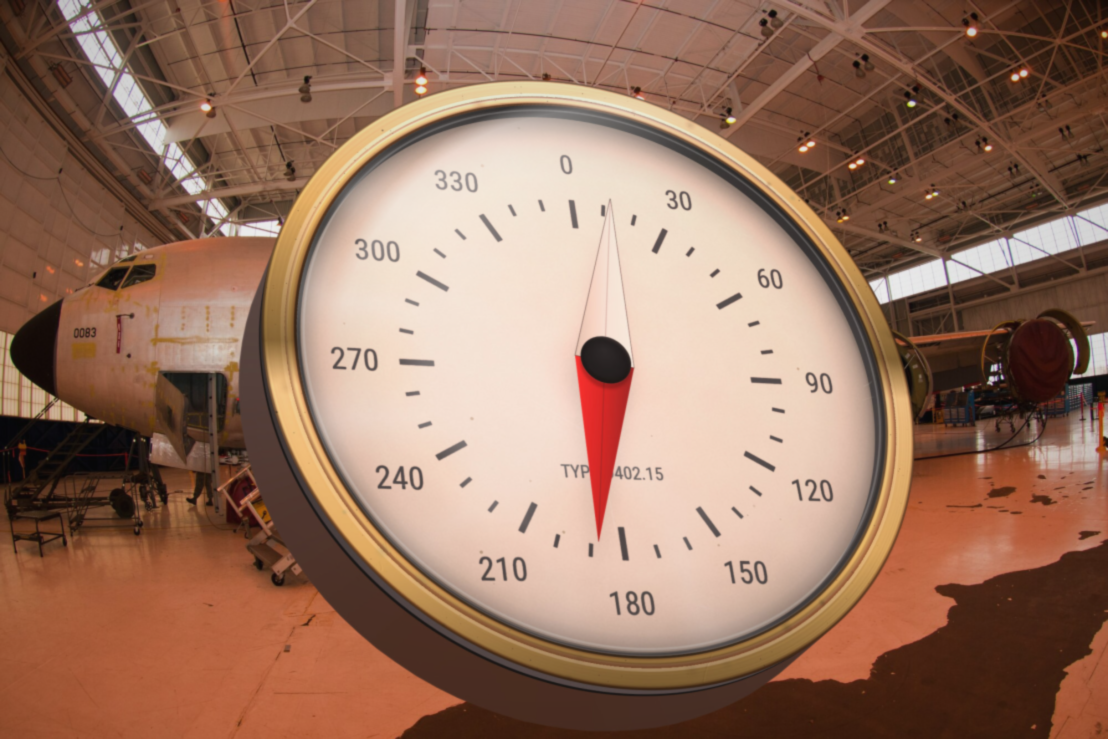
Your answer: 190,°
